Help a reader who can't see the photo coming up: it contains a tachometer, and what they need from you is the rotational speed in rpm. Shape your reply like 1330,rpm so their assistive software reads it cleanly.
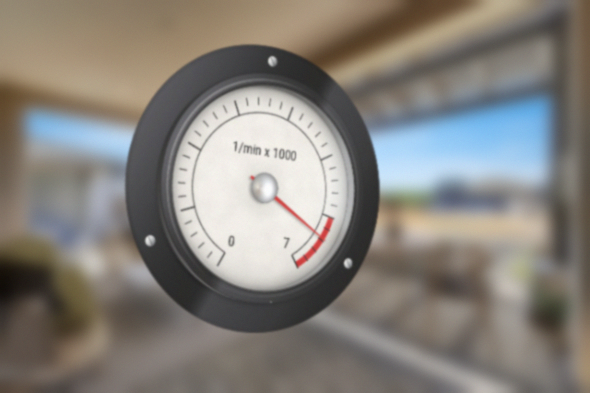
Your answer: 6400,rpm
